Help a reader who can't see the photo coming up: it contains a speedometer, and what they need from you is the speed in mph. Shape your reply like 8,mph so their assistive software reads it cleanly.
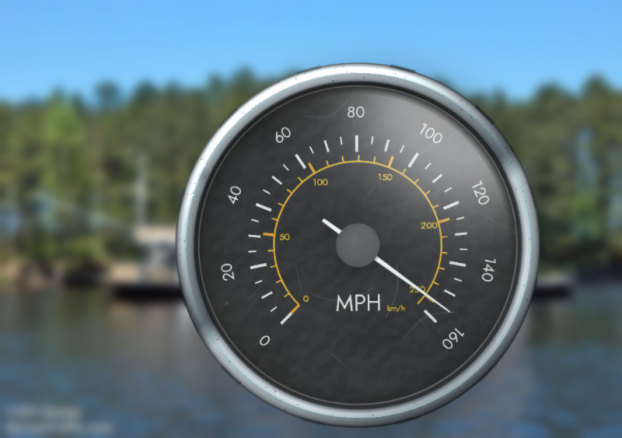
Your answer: 155,mph
